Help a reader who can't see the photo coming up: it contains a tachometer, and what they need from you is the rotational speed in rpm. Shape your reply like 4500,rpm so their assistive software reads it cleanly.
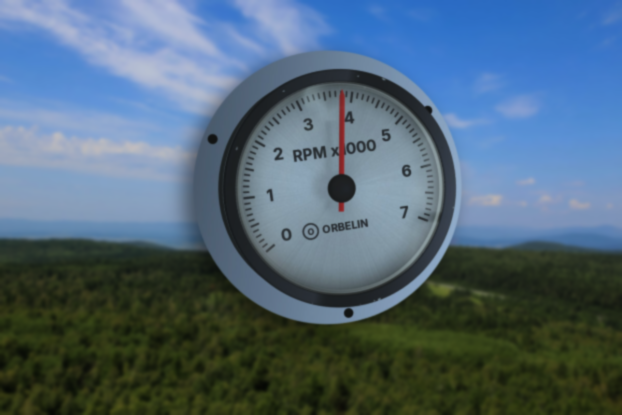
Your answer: 3800,rpm
